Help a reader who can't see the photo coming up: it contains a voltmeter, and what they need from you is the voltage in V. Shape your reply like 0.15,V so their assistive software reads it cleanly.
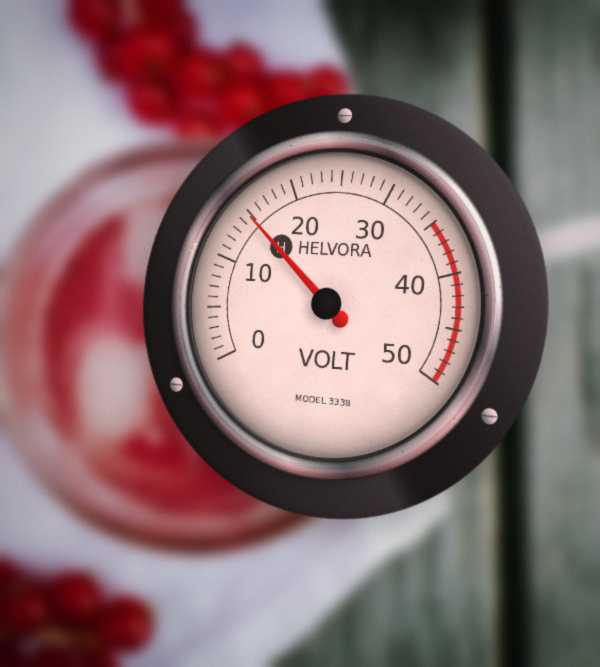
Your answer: 15,V
